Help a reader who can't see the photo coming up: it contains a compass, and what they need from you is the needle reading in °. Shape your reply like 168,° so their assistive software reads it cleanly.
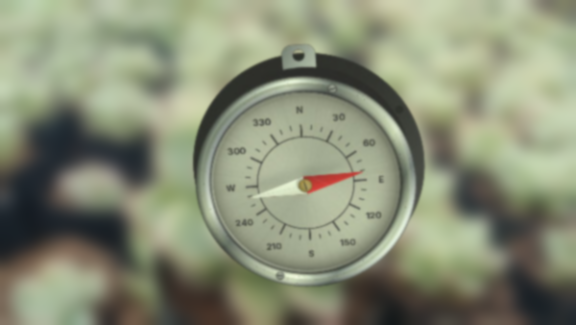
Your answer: 80,°
